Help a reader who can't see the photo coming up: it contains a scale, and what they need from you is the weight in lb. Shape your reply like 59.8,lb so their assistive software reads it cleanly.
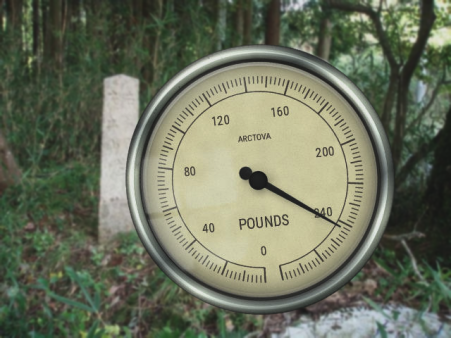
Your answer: 242,lb
